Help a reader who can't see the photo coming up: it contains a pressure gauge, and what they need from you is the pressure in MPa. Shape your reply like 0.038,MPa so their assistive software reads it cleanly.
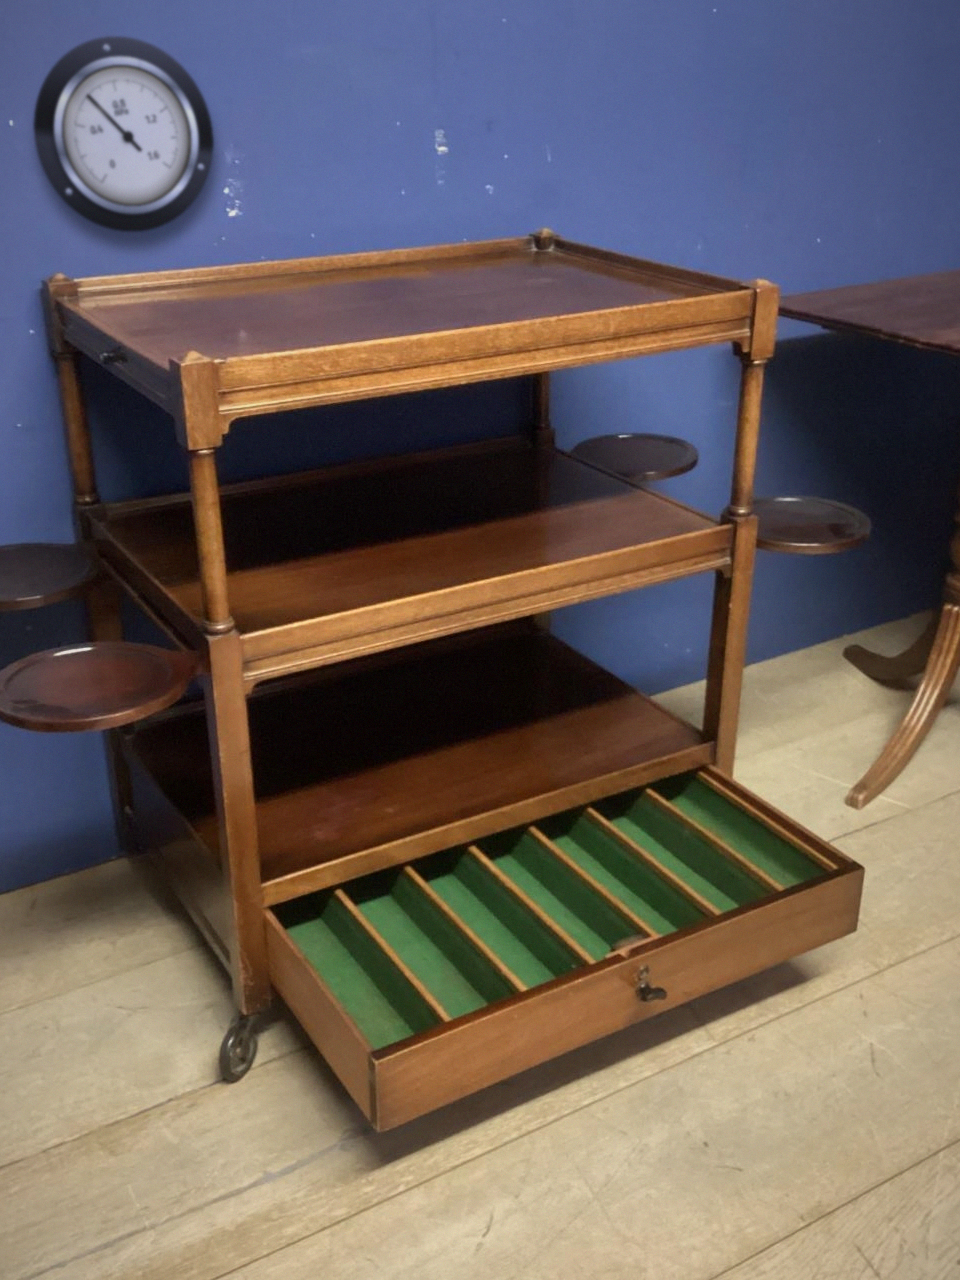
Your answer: 0.6,MPa
